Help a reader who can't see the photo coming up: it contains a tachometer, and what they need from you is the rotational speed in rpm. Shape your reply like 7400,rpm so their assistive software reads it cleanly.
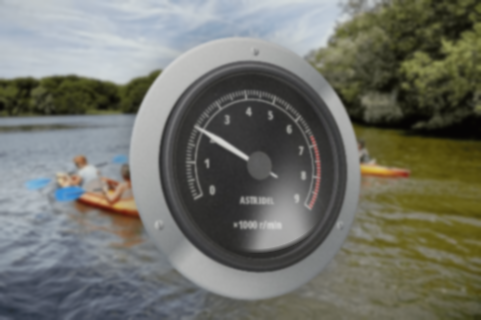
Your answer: 2000,rpm
